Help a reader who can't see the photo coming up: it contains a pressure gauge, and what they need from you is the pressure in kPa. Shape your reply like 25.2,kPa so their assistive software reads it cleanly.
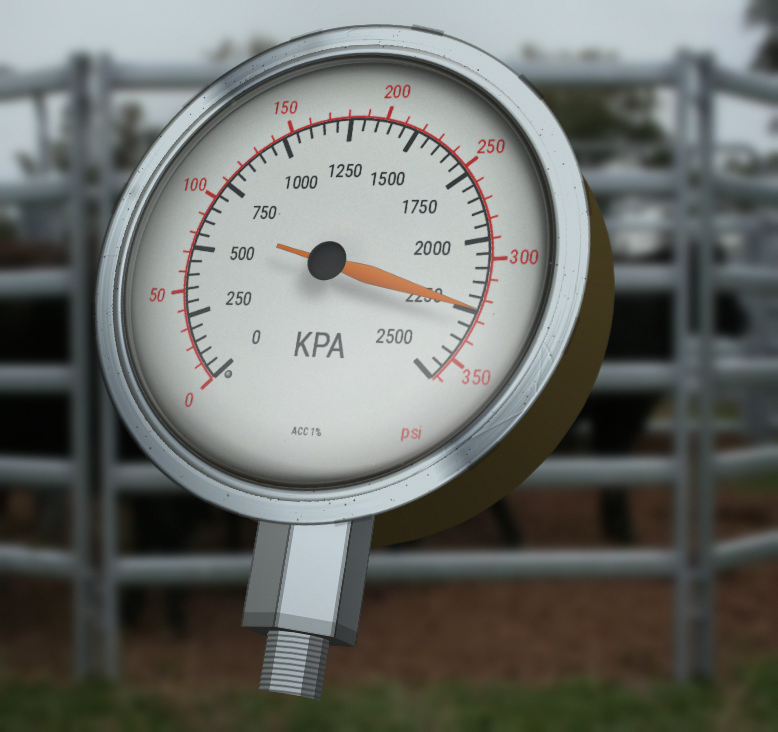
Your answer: 2250,kPa
